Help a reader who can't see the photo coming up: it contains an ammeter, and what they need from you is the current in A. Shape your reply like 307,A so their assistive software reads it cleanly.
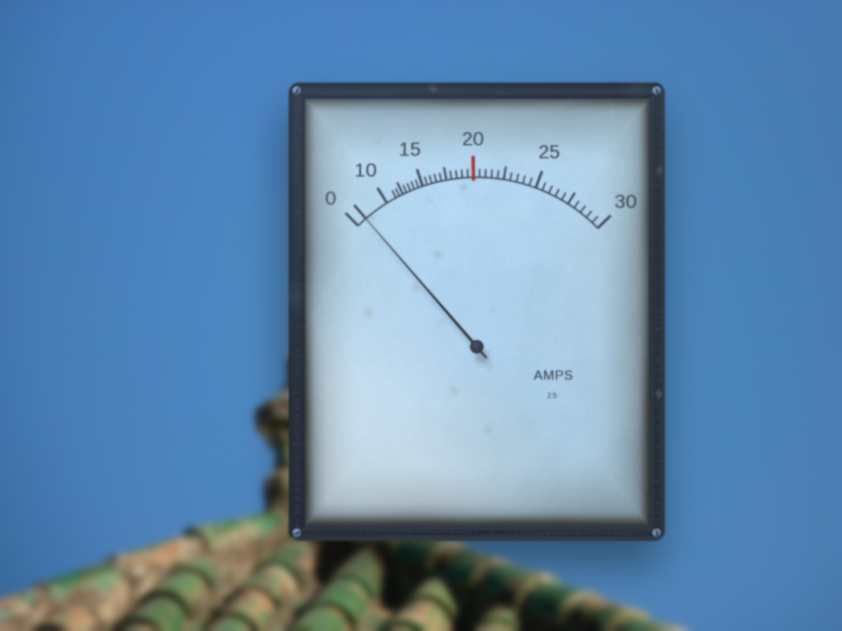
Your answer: 5,A
